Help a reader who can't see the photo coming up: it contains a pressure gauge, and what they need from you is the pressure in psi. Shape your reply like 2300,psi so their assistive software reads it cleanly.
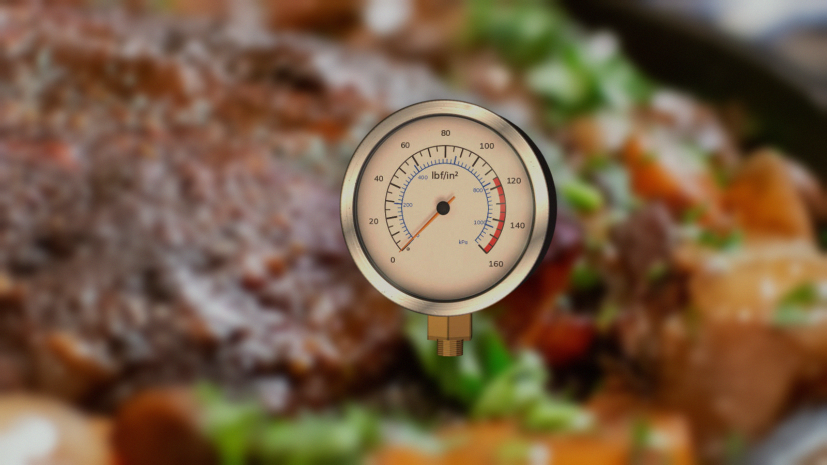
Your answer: 0,psi
